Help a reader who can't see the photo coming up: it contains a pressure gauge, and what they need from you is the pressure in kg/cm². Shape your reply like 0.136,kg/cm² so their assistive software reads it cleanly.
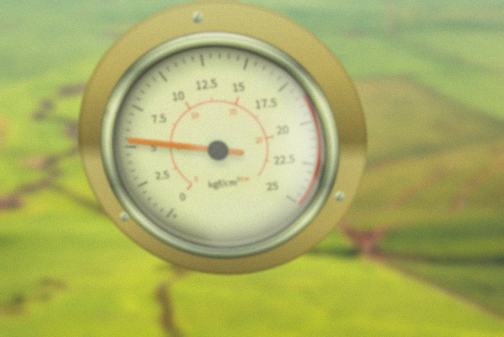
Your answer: 5.5,kg/cm²
